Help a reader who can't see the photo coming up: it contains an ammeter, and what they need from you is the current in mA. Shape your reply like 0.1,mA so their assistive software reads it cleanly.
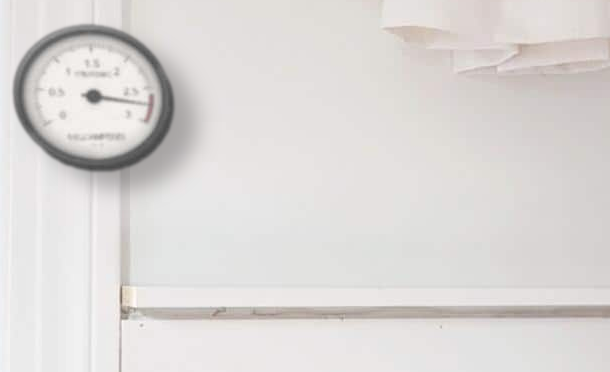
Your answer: 2.75,mA
